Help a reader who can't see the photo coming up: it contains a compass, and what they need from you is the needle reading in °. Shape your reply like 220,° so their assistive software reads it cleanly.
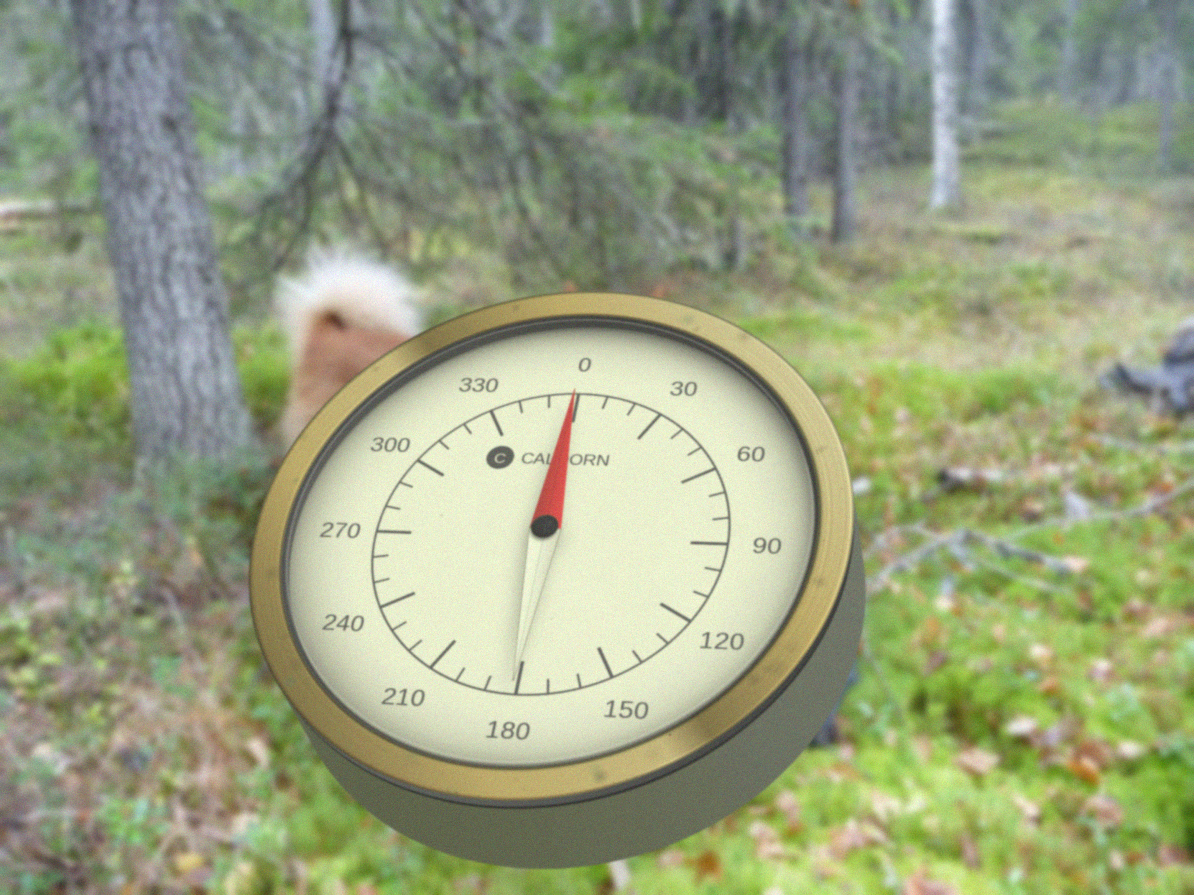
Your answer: 0,°
